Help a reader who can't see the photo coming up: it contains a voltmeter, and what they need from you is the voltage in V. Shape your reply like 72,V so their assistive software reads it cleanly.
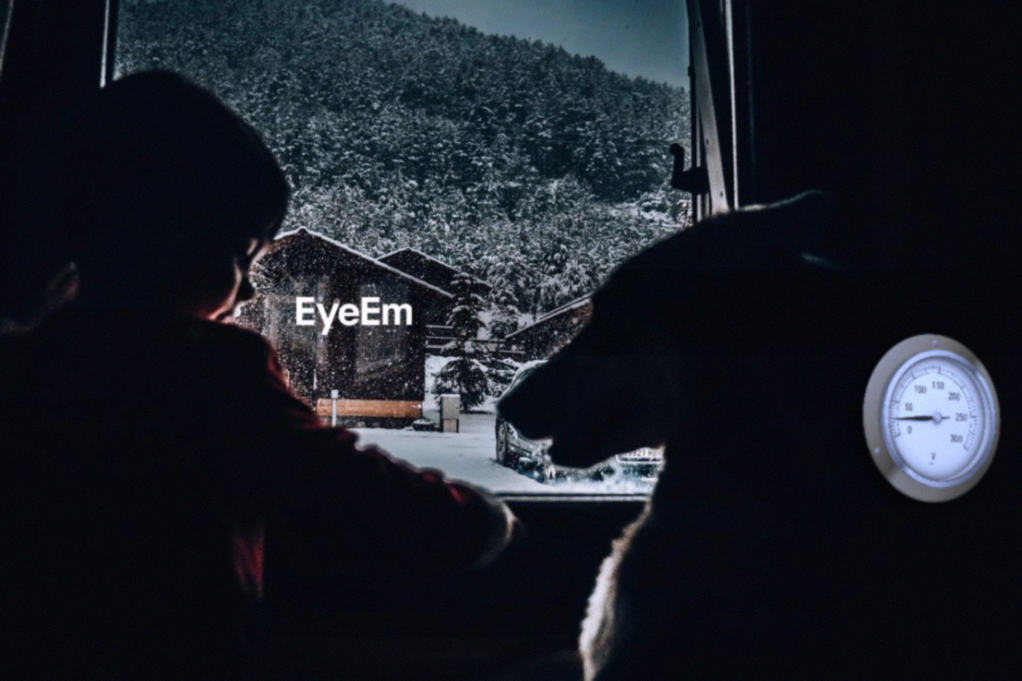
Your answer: 25,V
